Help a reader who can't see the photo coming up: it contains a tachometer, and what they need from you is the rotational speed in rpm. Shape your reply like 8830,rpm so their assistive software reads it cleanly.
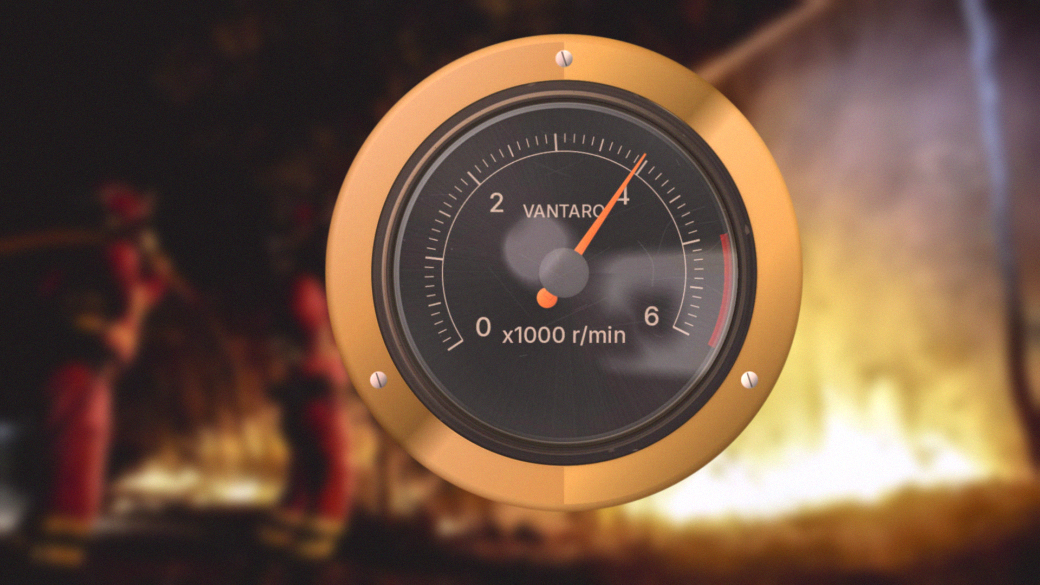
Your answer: 3950,rpm
